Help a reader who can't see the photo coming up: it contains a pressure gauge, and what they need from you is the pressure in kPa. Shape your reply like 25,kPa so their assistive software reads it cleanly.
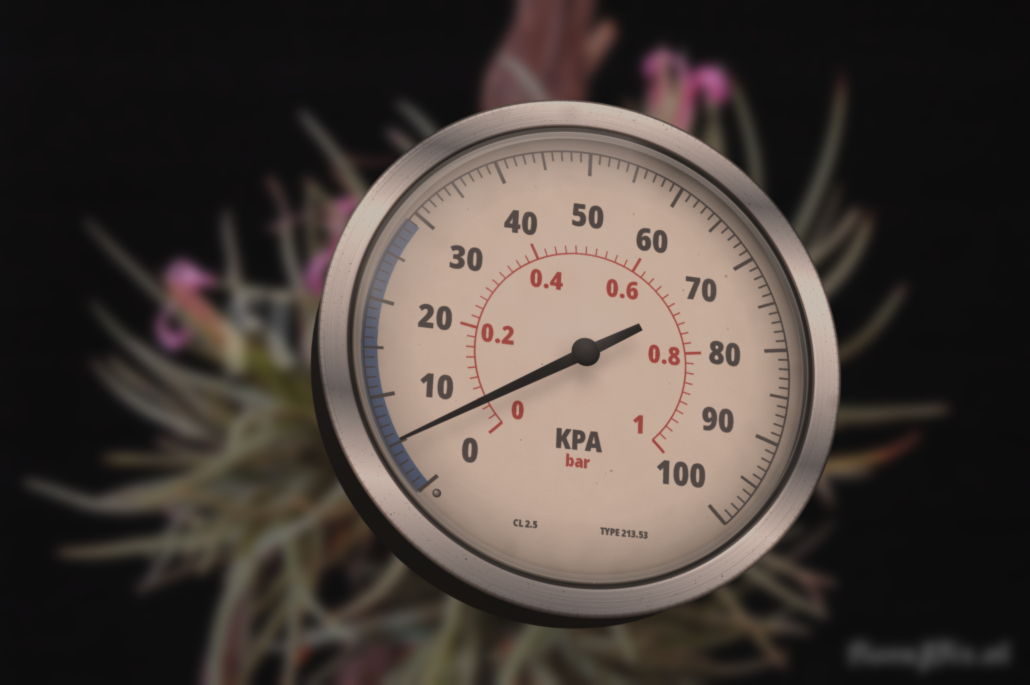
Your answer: 5,kPa
